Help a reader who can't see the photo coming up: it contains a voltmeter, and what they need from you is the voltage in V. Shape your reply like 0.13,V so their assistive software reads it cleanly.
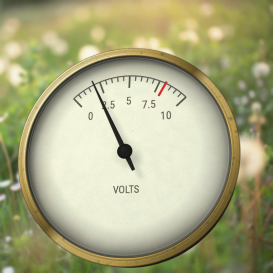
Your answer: 2,V
